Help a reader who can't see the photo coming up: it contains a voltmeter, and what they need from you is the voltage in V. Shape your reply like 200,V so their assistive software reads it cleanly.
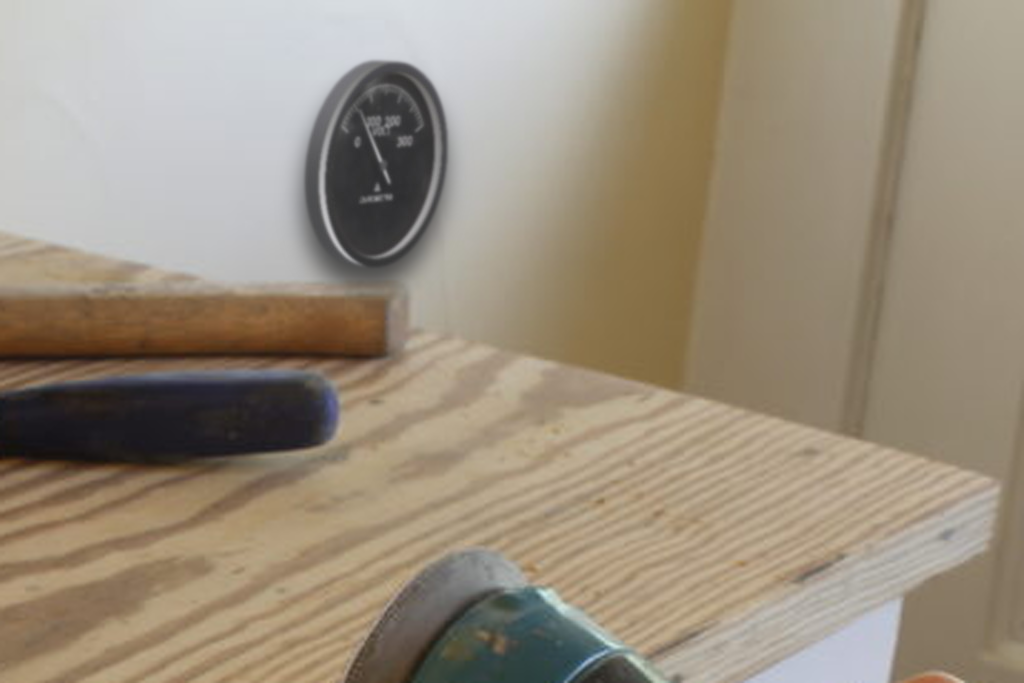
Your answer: 50,V
